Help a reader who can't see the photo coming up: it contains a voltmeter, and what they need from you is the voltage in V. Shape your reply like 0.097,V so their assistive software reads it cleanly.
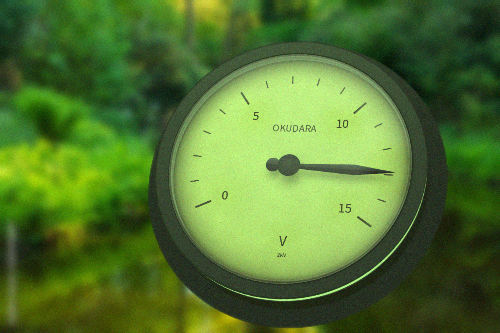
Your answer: 13,V
